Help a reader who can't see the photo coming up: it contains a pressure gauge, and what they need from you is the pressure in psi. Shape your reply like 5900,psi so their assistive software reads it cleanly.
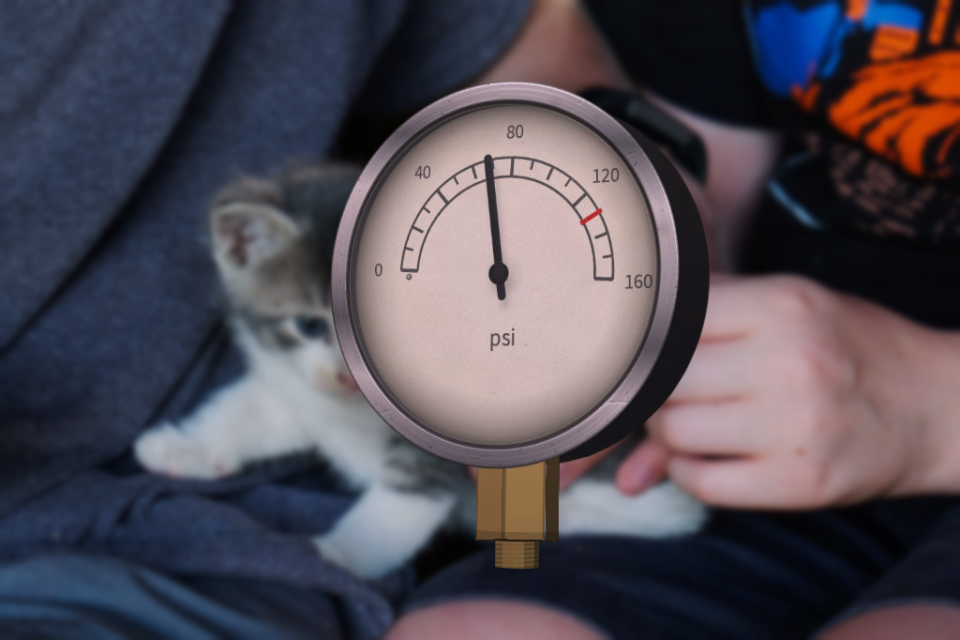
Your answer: 70,psi
